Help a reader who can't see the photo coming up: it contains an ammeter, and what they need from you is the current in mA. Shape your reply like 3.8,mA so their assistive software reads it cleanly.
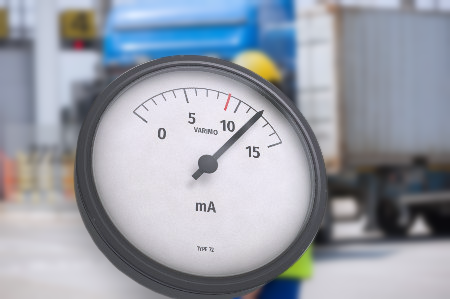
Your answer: 12,mA
